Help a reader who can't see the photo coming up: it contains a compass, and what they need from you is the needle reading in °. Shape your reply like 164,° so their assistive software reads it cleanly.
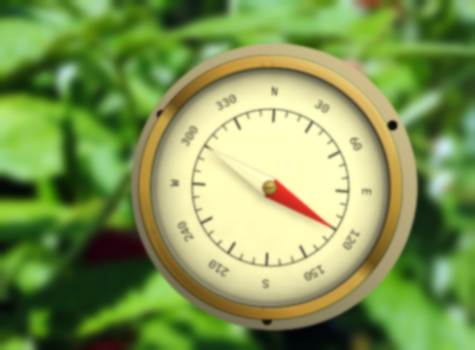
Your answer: 120,°
